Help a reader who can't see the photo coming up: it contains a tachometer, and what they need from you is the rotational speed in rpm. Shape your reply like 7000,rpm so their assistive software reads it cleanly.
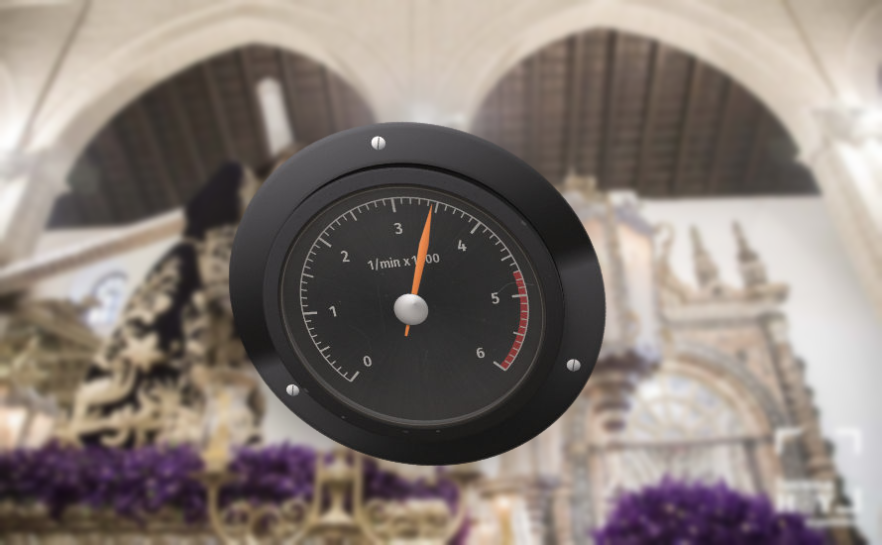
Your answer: 3450,rpm
